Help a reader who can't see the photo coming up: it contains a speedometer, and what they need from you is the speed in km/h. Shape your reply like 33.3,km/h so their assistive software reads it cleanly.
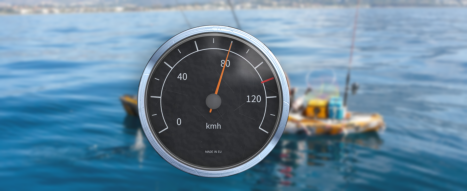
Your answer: 80,km/h
